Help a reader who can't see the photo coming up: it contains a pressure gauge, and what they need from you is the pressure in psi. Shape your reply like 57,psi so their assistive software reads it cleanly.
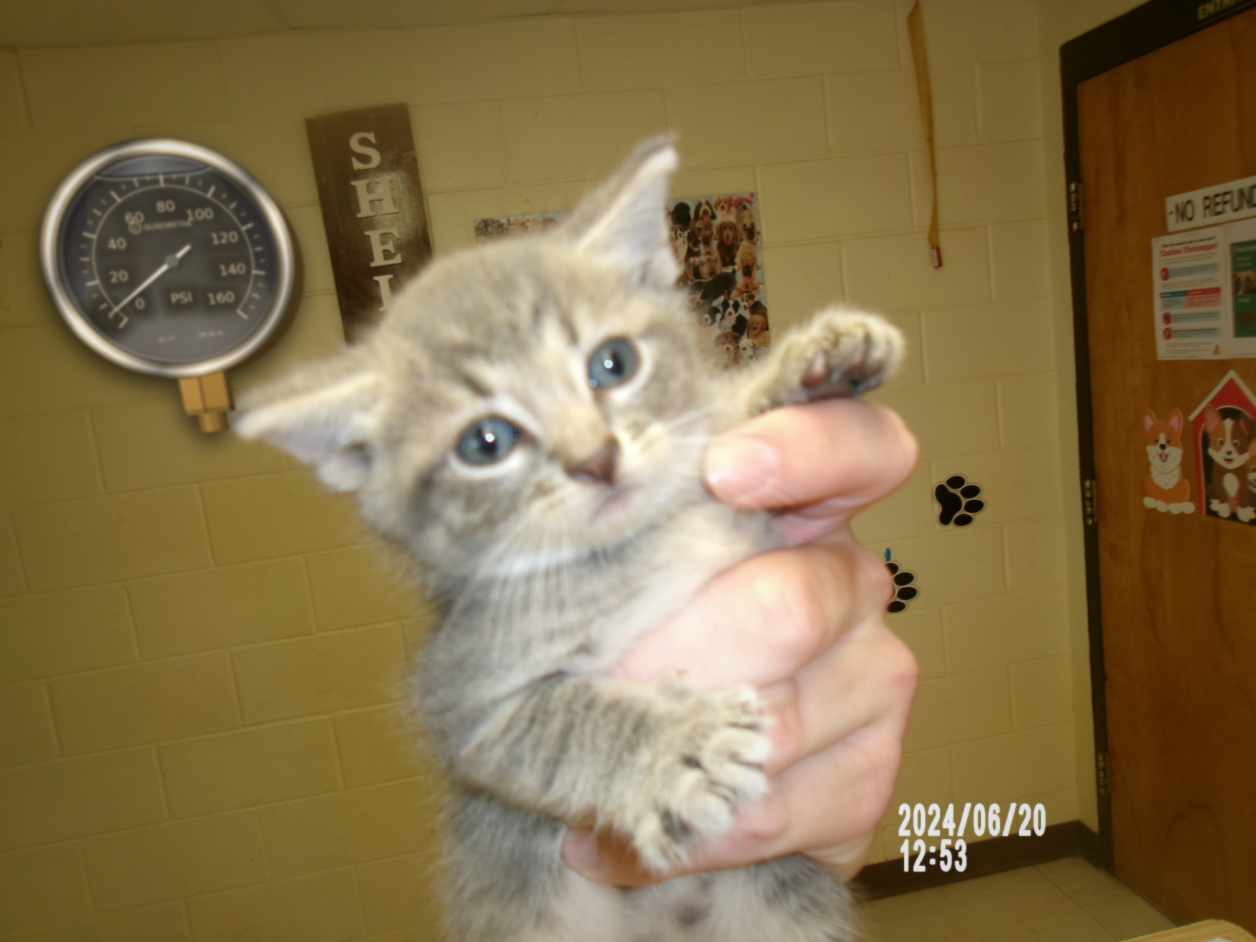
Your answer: 5,psi
